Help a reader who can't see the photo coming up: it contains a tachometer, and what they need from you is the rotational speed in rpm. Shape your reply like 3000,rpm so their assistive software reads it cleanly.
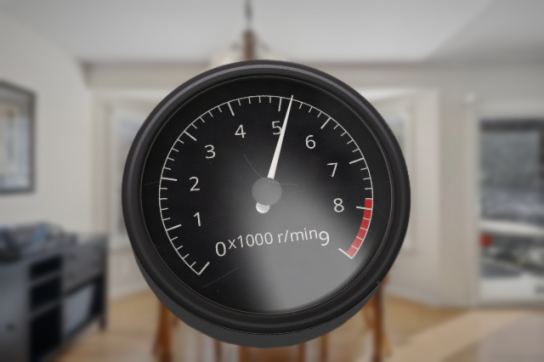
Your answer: 5200,rpm
